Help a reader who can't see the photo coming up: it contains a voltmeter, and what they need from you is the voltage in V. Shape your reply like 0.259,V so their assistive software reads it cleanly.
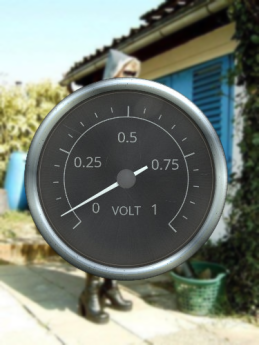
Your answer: 0.05,V
